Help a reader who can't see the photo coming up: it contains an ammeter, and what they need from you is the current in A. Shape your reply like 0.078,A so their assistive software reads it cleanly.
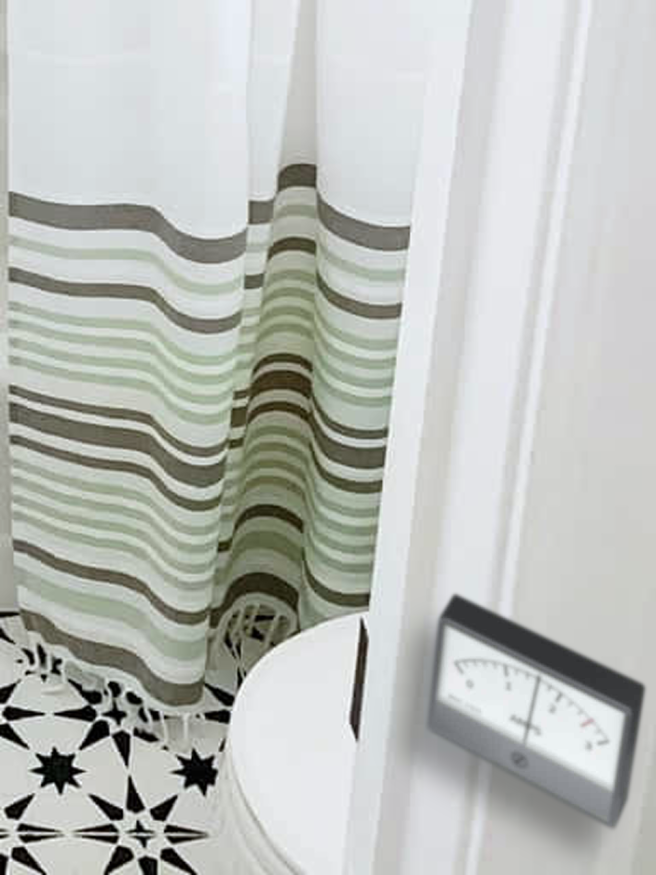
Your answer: 1.6,A
